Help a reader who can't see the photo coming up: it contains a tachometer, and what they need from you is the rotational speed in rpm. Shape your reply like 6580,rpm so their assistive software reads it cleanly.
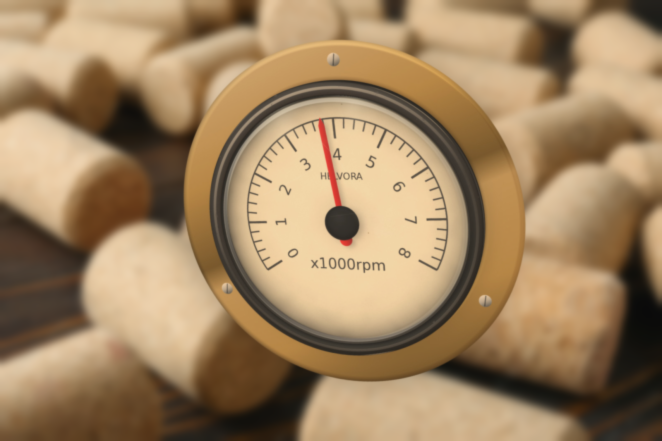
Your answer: 3800,rpm
